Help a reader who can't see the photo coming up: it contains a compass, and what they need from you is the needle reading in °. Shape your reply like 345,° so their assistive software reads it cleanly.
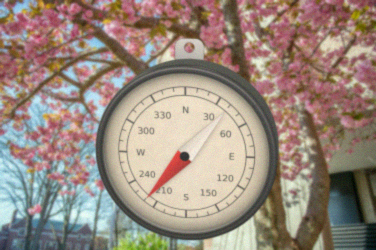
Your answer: 220,°
